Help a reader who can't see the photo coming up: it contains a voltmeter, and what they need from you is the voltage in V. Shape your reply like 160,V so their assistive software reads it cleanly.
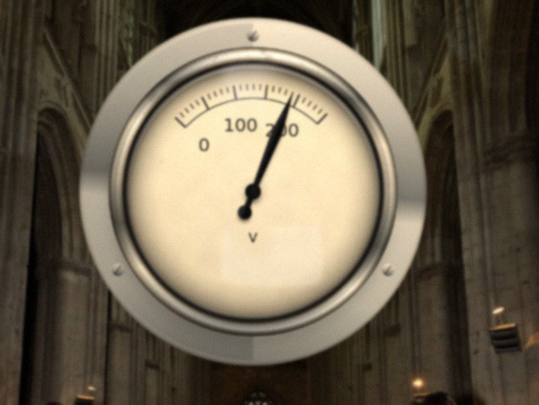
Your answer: 190,V
